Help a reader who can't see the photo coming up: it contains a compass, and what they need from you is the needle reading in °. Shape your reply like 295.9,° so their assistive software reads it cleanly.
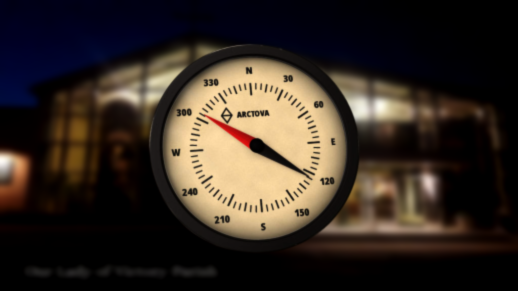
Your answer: 305,°
